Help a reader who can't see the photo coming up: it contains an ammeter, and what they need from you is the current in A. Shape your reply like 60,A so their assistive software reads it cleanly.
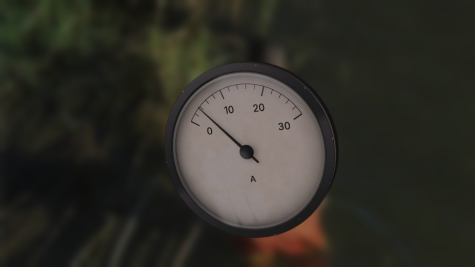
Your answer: 4,A
